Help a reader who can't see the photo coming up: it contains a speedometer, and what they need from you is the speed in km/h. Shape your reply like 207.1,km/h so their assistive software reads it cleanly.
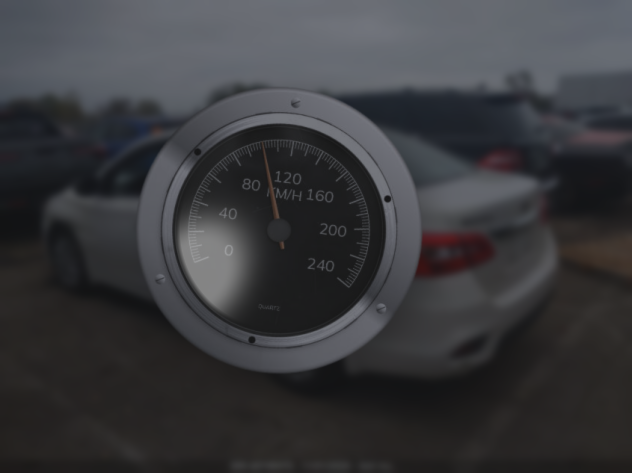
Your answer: 100,km/h
